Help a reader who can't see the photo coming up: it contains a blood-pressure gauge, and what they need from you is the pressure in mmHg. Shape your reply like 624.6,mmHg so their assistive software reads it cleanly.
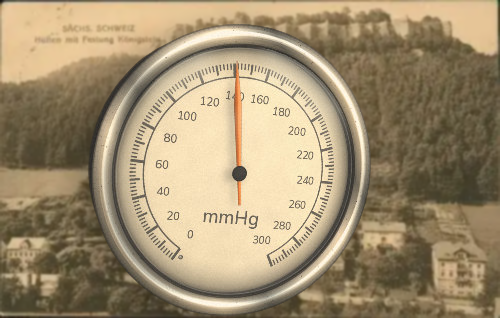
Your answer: 140,mmHg
